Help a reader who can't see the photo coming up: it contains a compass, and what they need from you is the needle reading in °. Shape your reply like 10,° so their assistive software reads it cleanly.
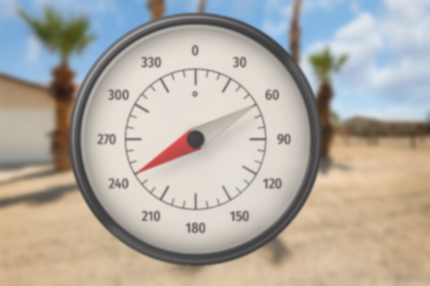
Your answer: 240,°
